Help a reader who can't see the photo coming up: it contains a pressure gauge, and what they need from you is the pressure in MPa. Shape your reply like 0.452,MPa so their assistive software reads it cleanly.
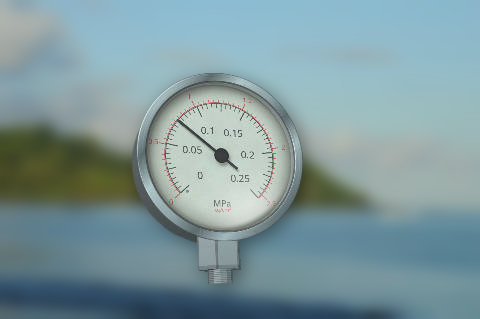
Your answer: 0.075,MPa
